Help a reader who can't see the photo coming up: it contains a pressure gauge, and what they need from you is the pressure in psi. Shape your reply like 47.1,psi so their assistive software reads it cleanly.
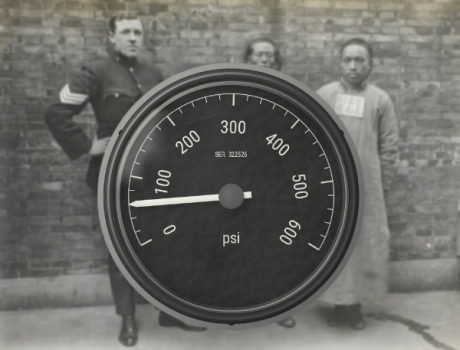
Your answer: 60,psi
